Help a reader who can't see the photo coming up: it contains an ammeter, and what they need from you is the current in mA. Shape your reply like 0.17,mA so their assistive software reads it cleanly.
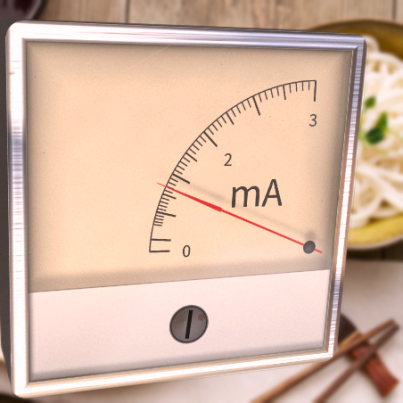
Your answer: 1.35,mA
